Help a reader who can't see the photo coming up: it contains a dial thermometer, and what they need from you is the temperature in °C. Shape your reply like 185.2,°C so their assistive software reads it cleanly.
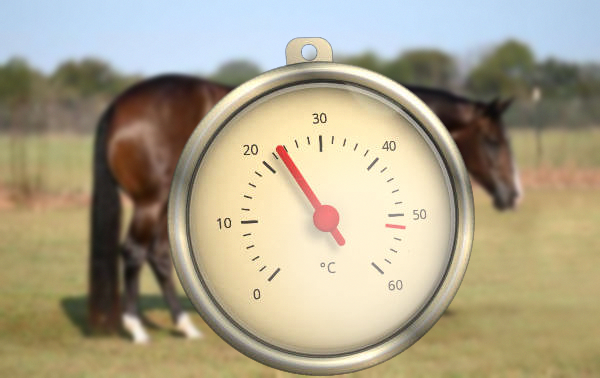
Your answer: 23,°C
